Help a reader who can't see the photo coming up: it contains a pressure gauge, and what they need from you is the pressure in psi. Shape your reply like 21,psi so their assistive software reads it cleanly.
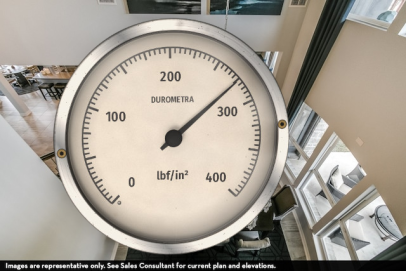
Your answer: 275,psi
